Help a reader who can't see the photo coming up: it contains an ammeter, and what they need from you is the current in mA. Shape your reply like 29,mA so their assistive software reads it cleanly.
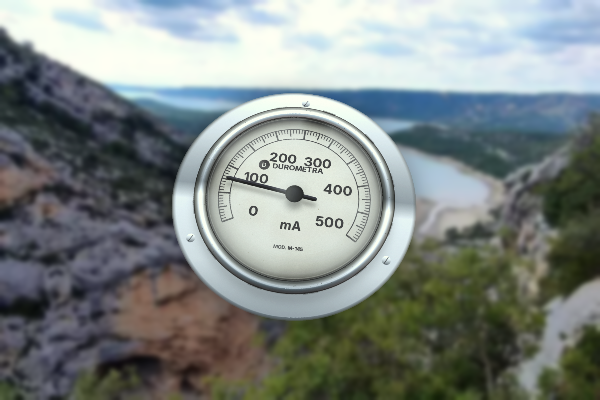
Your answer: 75,mA
